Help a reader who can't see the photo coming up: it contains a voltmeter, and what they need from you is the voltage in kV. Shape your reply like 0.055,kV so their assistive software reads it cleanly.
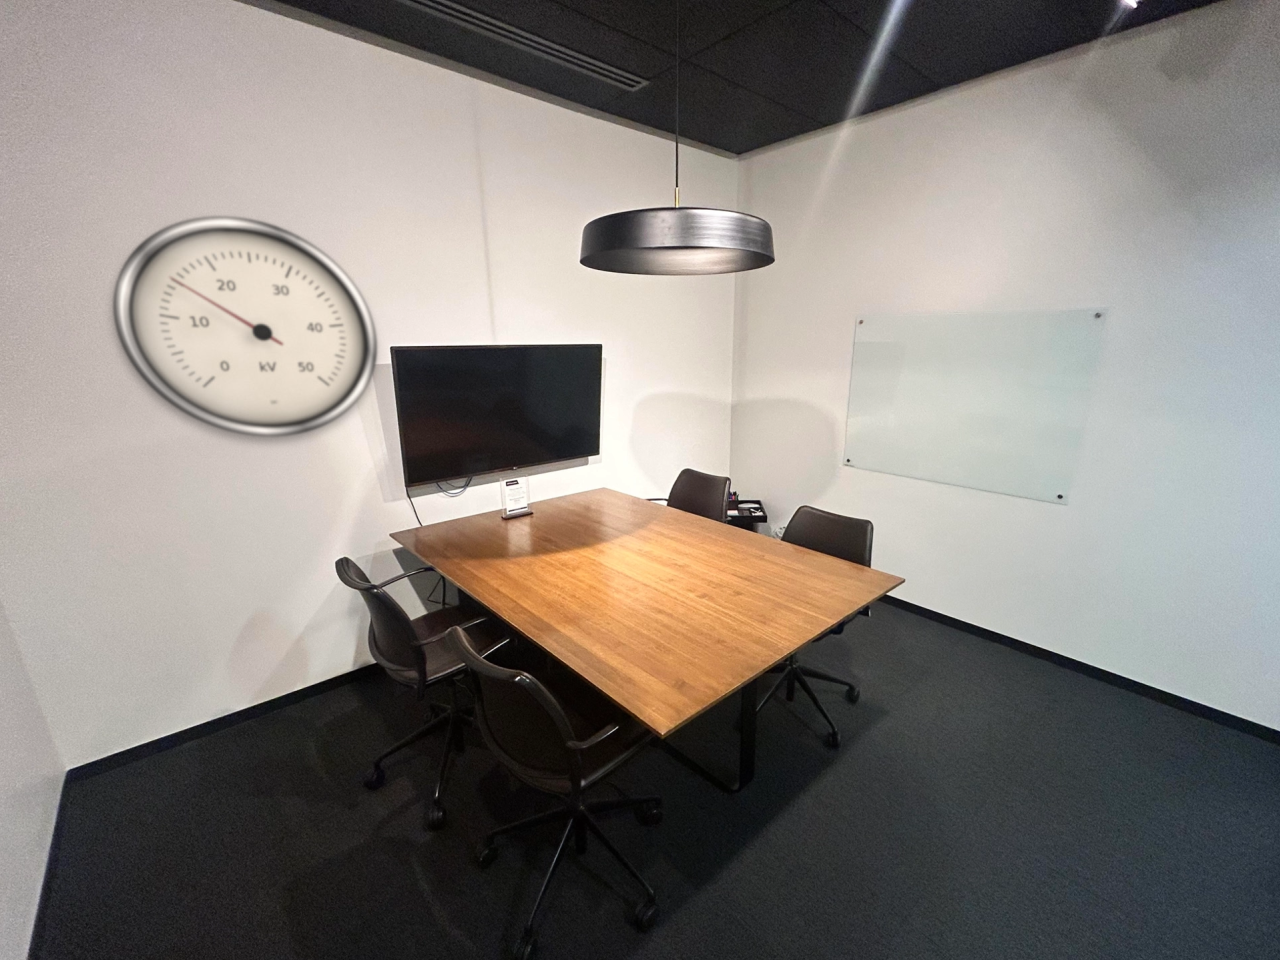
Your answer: 15,kV
